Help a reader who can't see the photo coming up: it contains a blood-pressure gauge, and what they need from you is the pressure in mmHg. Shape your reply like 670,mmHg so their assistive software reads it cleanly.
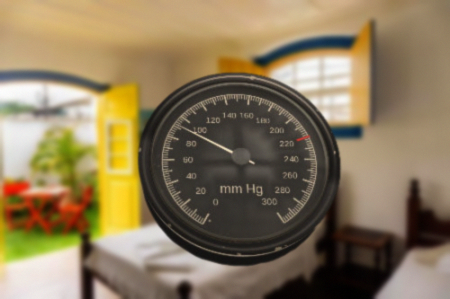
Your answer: 90,mmHg
